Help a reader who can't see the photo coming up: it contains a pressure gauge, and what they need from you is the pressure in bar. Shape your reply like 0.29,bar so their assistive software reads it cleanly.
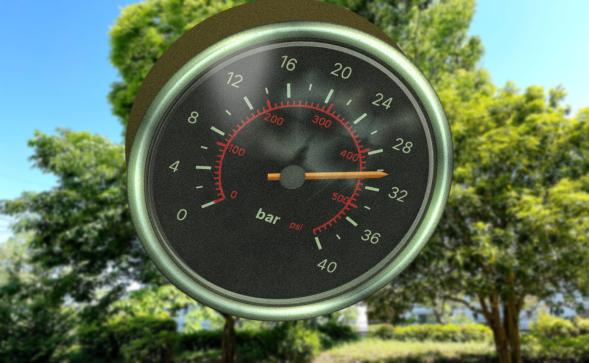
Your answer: 30,bar
